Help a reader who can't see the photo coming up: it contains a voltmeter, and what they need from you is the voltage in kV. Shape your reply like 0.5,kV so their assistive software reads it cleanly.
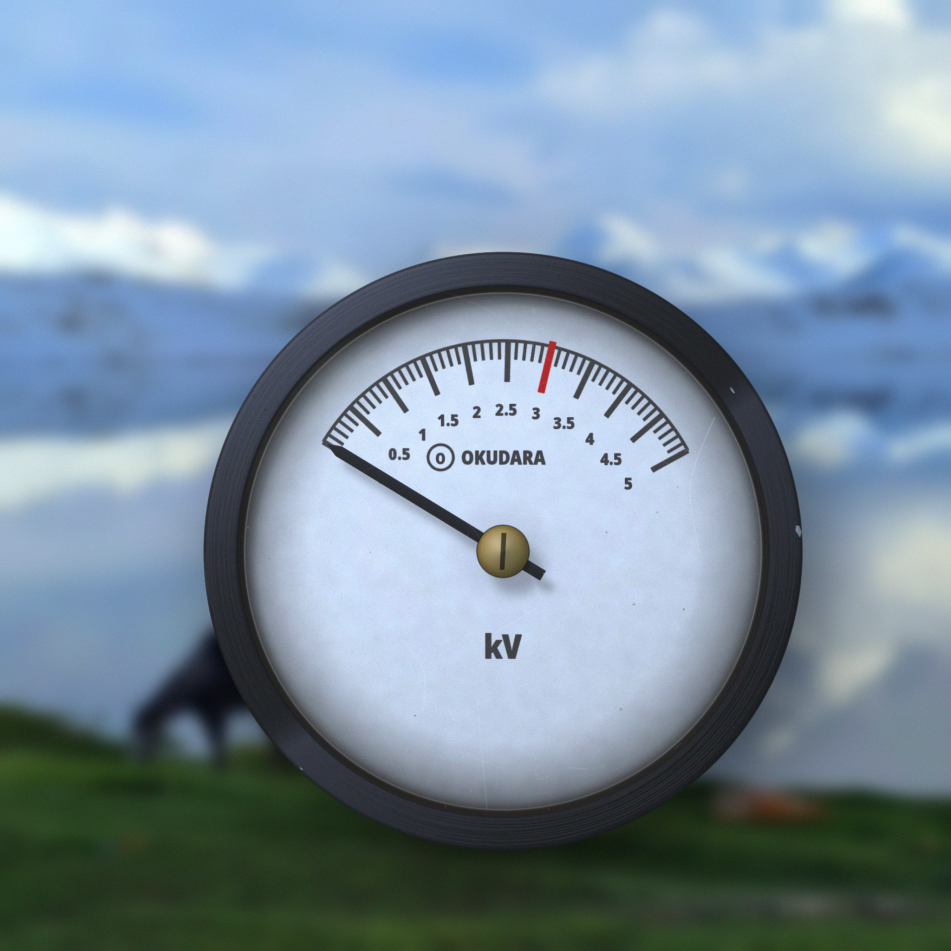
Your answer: 0,kV
